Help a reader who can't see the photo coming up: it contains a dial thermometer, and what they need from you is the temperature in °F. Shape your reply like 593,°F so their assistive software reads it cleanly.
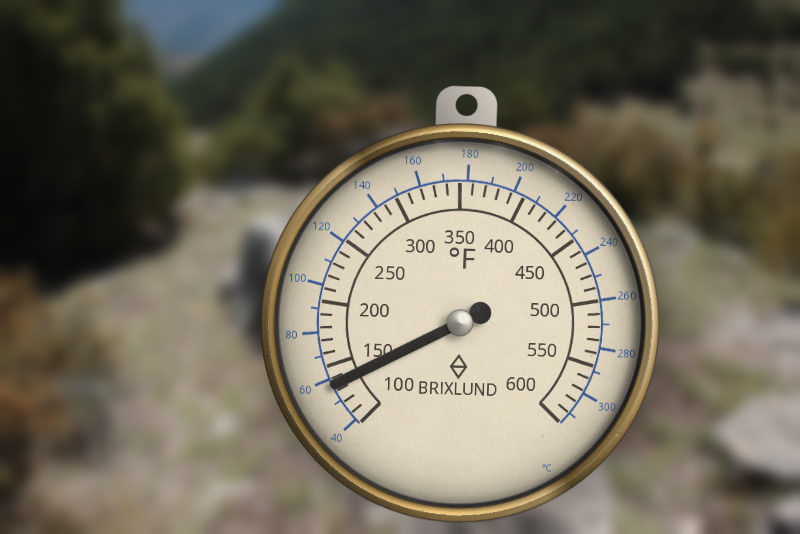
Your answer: 135,°F
